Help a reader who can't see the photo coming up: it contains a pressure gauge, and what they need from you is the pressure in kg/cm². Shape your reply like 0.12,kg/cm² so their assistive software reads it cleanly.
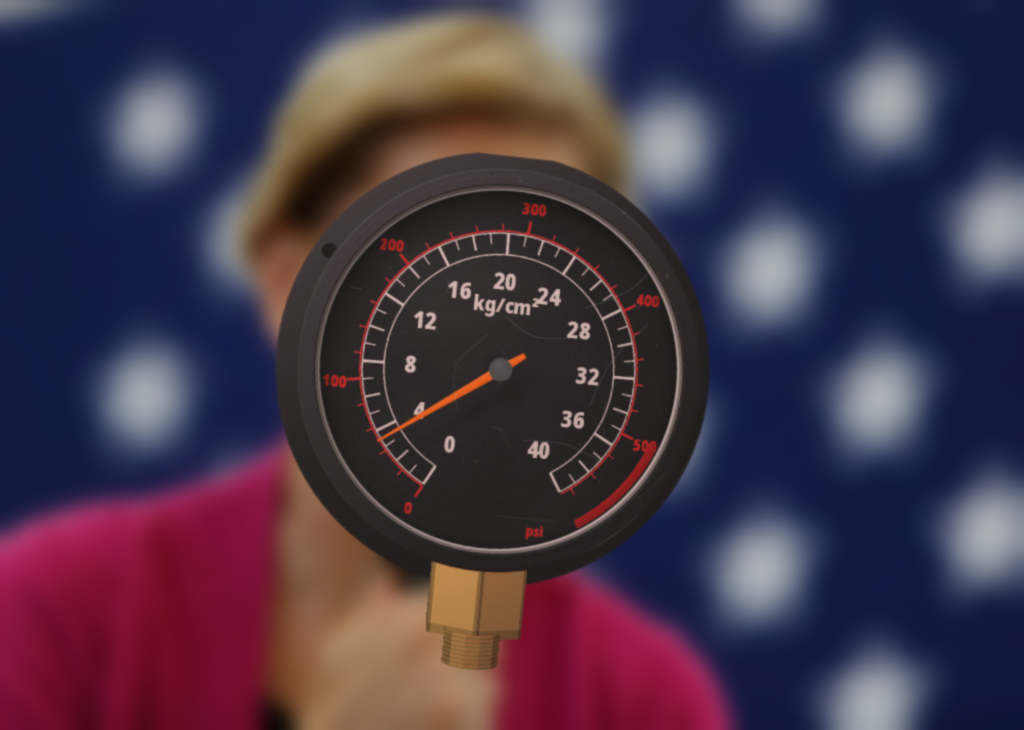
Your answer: 3.5,kg/cm²
